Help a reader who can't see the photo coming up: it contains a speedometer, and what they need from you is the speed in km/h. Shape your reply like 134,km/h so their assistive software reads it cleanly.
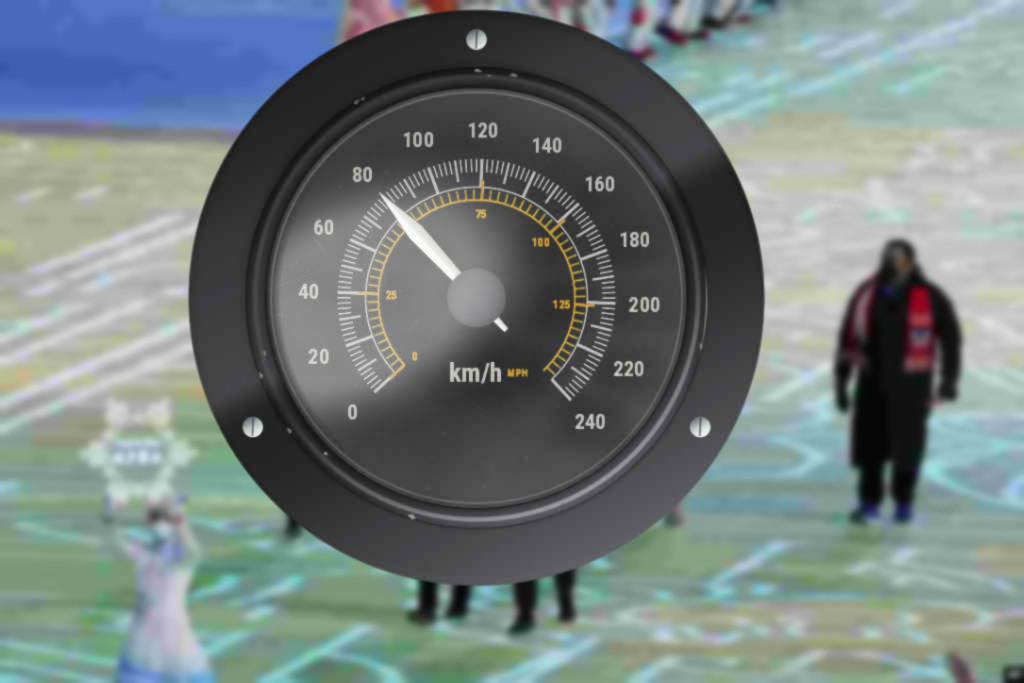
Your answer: 80,km/h
